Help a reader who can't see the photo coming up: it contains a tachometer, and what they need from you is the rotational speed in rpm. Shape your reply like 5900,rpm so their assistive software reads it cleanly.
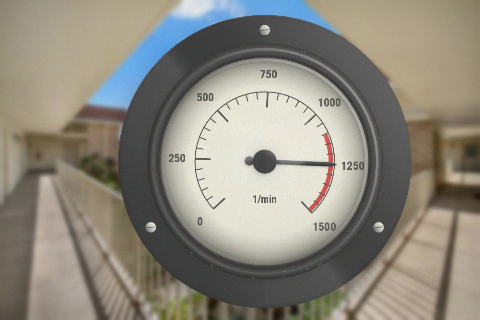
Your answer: 1250,rpm
